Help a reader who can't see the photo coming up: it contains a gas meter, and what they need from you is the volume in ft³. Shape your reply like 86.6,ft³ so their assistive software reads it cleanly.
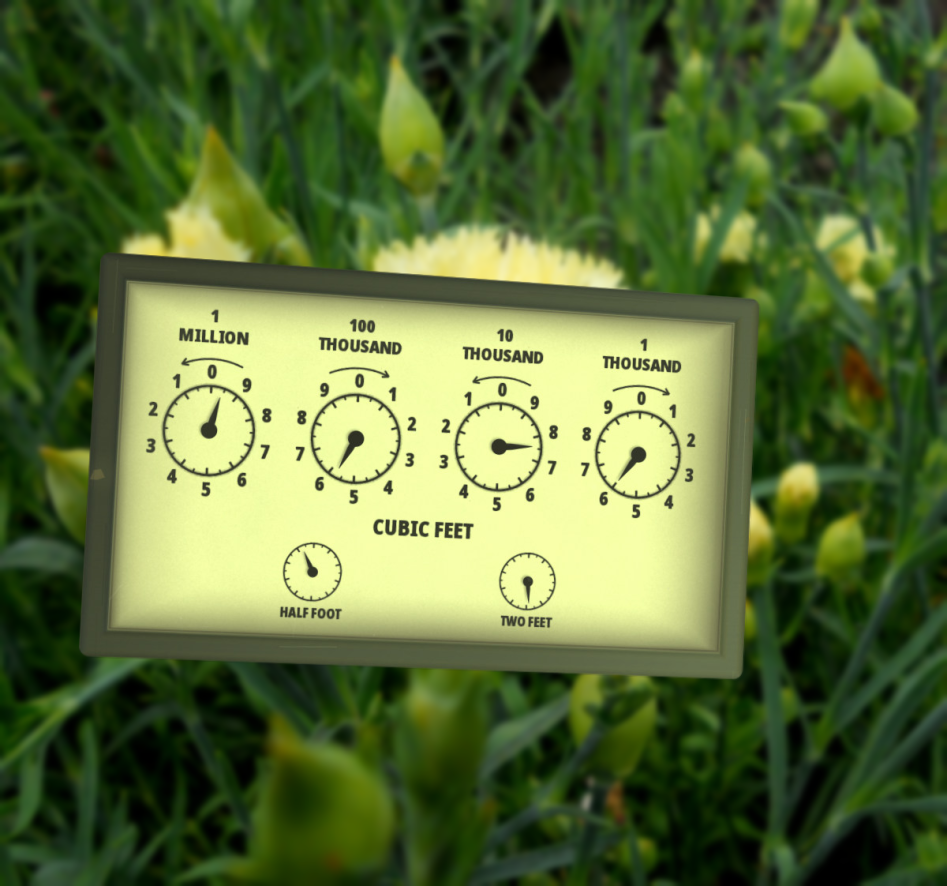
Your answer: 957600,ft³
